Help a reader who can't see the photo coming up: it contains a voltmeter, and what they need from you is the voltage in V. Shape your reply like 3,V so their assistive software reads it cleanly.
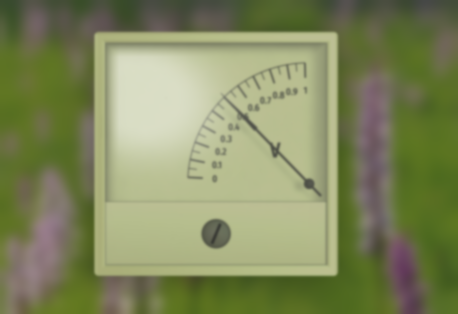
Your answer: 0.5,V
